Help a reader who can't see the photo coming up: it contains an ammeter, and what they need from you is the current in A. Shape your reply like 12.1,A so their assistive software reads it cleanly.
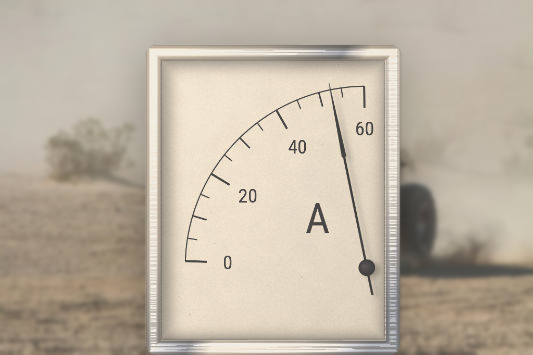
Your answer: 52.5,A
